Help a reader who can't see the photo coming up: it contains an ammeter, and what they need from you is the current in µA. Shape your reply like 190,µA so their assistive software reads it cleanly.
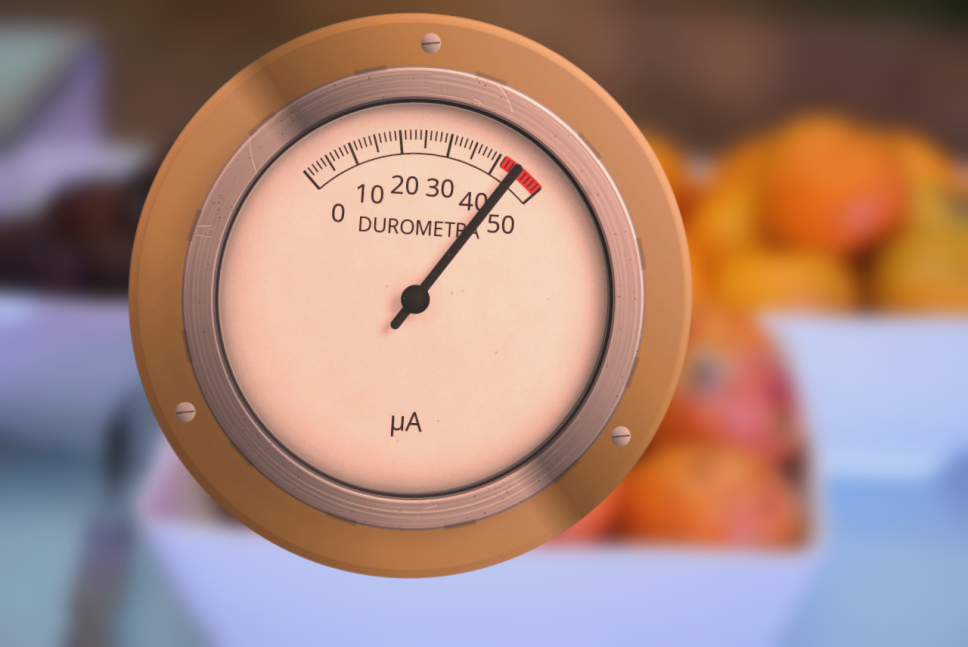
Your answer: 44,µA
